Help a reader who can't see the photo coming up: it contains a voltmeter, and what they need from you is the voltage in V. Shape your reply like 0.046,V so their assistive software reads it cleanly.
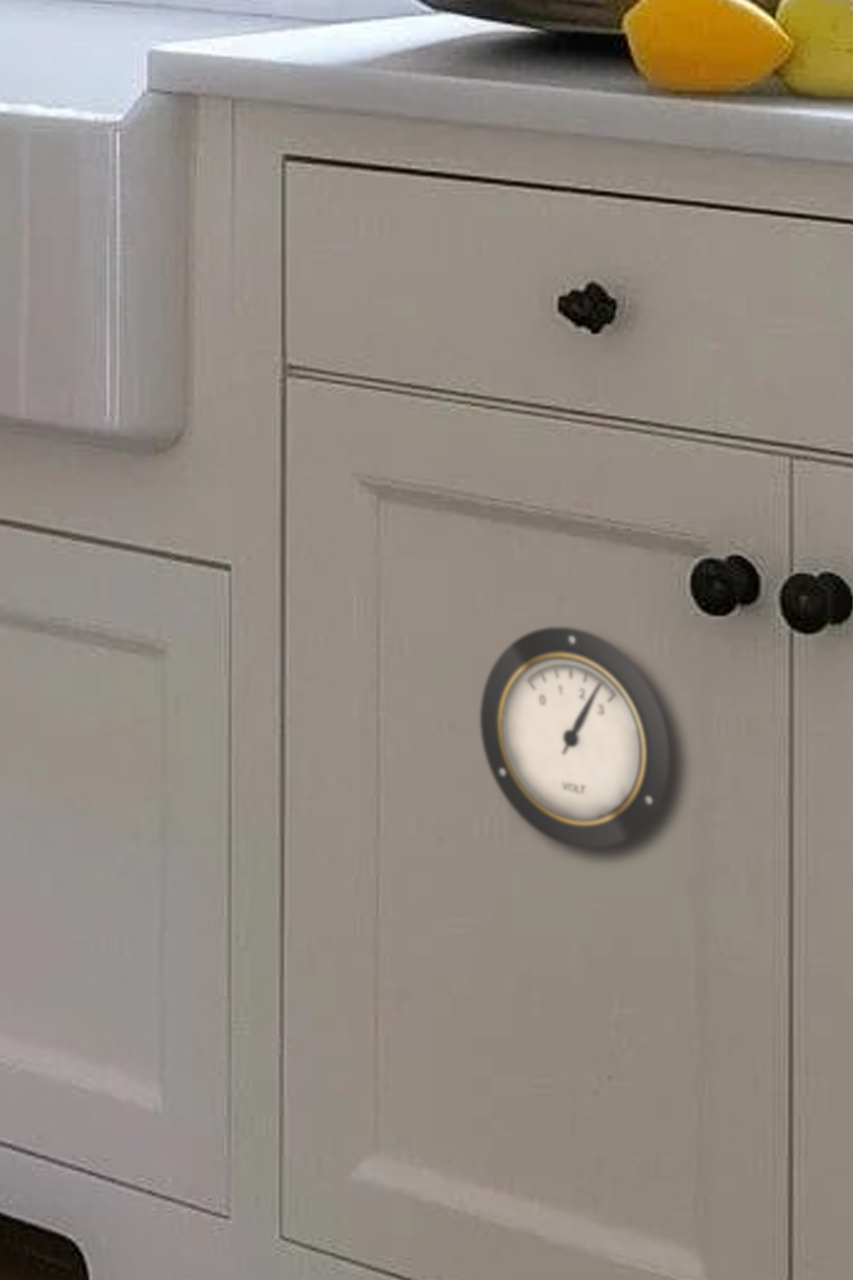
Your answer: 2.5,V
